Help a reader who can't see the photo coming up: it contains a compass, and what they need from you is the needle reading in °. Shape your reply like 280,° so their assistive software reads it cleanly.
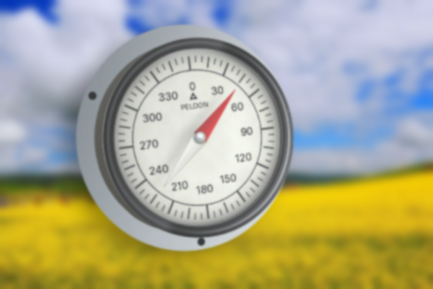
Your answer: 45,°
